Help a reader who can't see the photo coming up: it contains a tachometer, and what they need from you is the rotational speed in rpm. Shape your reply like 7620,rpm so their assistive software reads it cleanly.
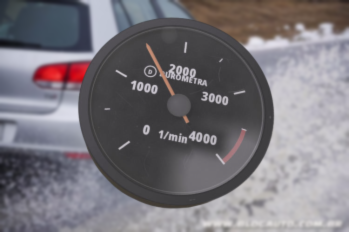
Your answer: 1500,rpm
